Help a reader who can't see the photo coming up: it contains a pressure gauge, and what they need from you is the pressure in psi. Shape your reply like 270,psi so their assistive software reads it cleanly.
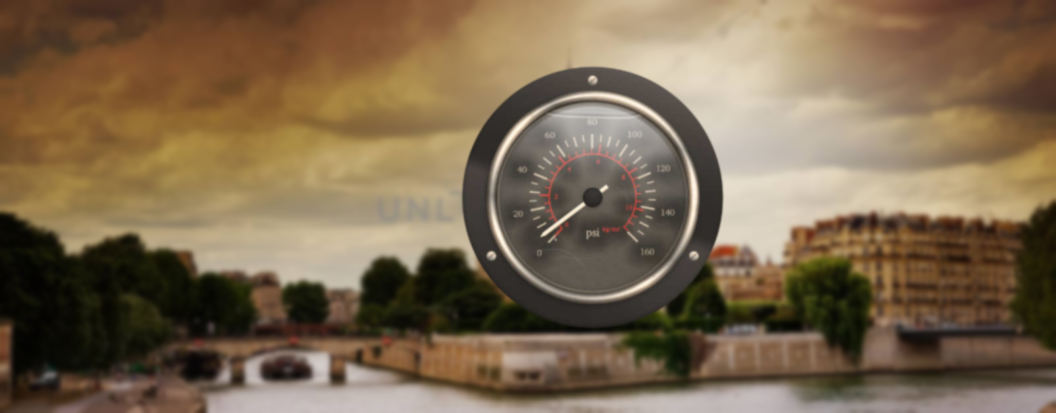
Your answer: 5,psi
